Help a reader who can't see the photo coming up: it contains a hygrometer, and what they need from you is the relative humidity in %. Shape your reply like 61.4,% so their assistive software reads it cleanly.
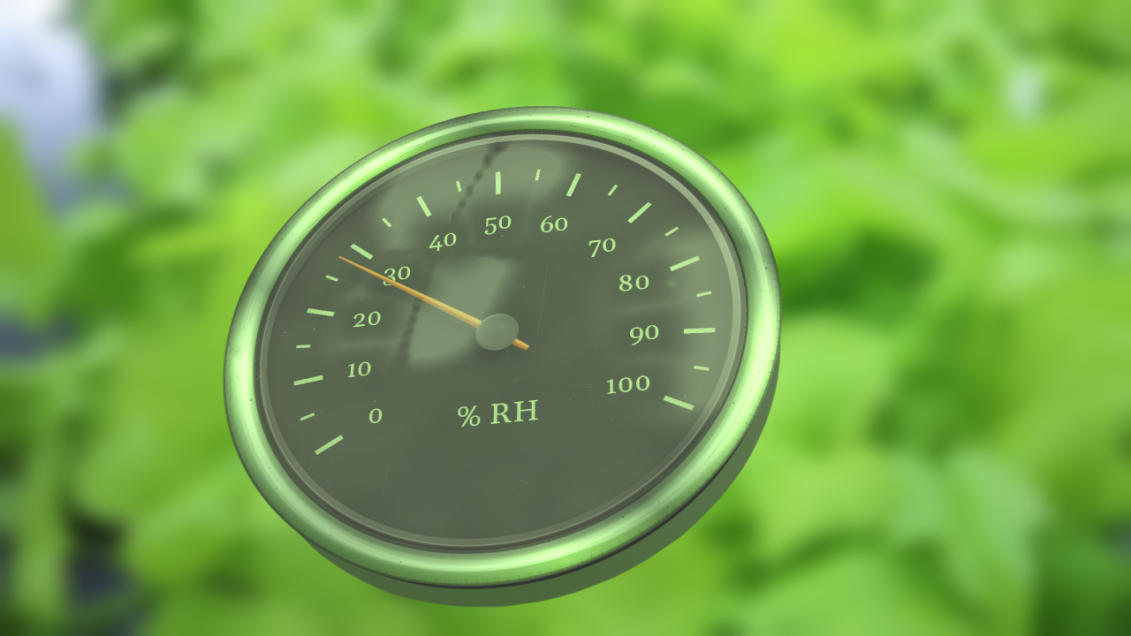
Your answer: 27.5,%
